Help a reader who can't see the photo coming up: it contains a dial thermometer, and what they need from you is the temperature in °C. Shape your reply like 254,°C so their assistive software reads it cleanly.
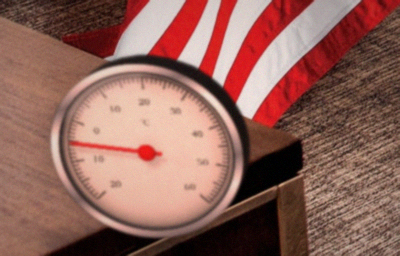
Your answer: -5,°C
